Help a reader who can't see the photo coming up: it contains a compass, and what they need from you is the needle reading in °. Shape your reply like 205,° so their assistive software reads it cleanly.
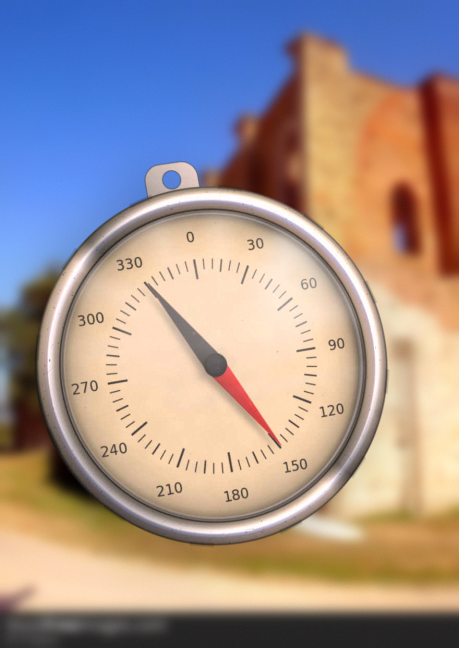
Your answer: 150,°
